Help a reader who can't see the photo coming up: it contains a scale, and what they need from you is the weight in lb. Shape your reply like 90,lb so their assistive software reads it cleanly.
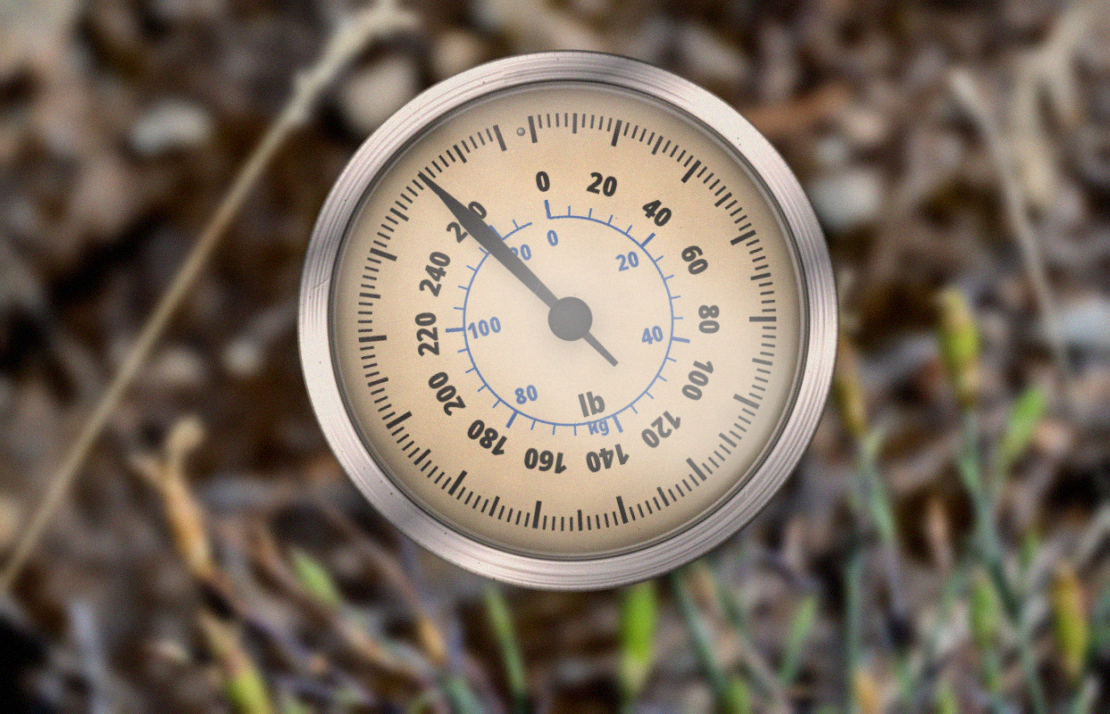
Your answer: 260,lb
